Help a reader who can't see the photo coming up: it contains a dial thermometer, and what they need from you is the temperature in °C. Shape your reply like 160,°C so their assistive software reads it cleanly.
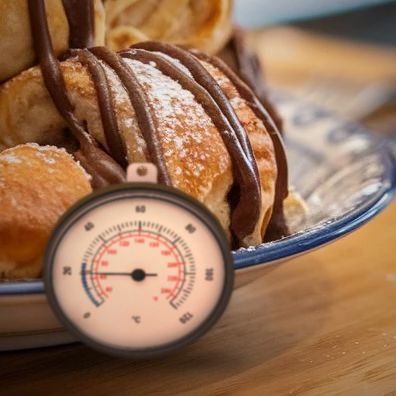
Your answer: 20,°C
